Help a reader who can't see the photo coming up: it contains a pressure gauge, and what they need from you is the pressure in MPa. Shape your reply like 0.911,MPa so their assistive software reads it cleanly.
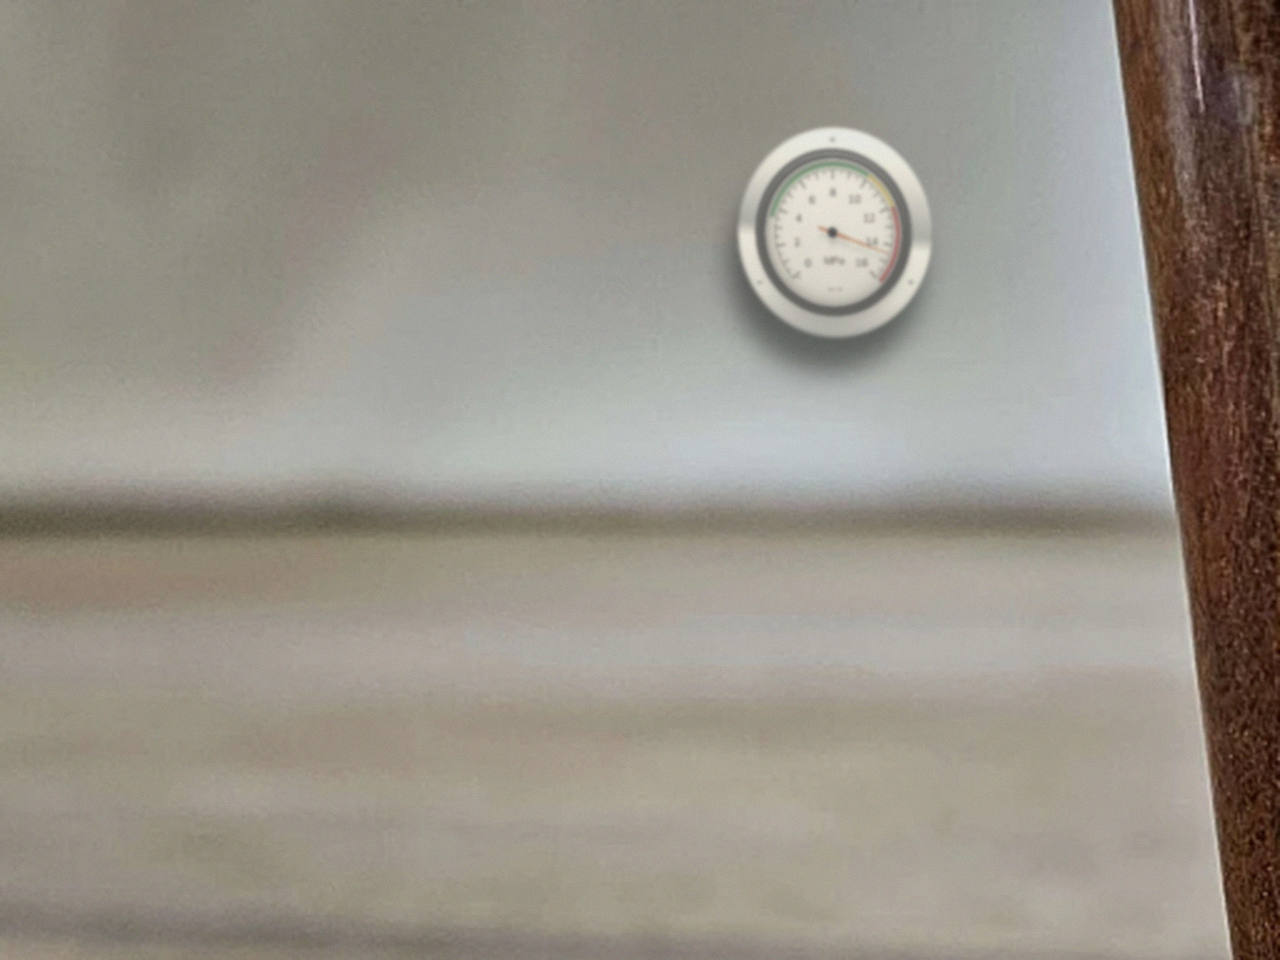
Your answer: 14.5,MPa
